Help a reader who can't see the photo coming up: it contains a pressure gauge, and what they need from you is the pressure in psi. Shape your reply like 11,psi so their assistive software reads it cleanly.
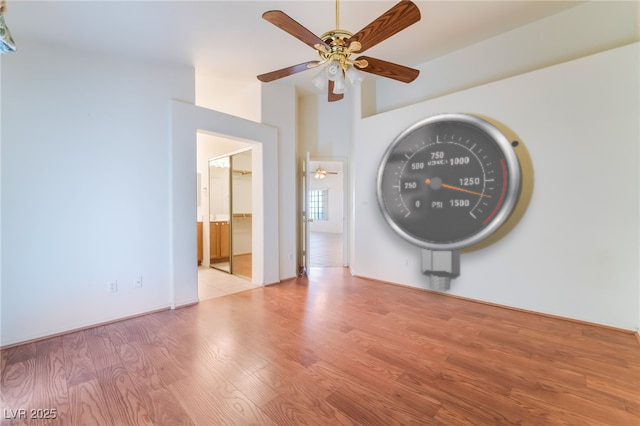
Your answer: 1350,psi
